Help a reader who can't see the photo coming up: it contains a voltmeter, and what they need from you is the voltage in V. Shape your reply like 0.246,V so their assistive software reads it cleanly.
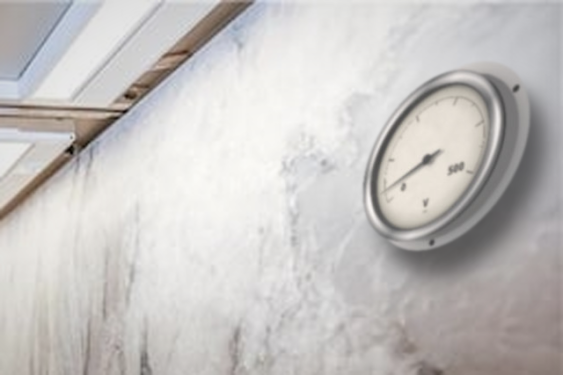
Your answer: 25,V
